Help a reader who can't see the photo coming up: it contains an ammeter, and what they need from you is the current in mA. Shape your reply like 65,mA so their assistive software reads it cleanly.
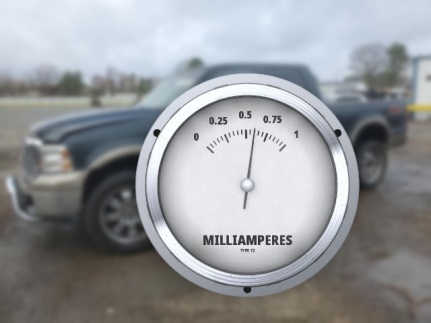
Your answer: 0.6,mA
